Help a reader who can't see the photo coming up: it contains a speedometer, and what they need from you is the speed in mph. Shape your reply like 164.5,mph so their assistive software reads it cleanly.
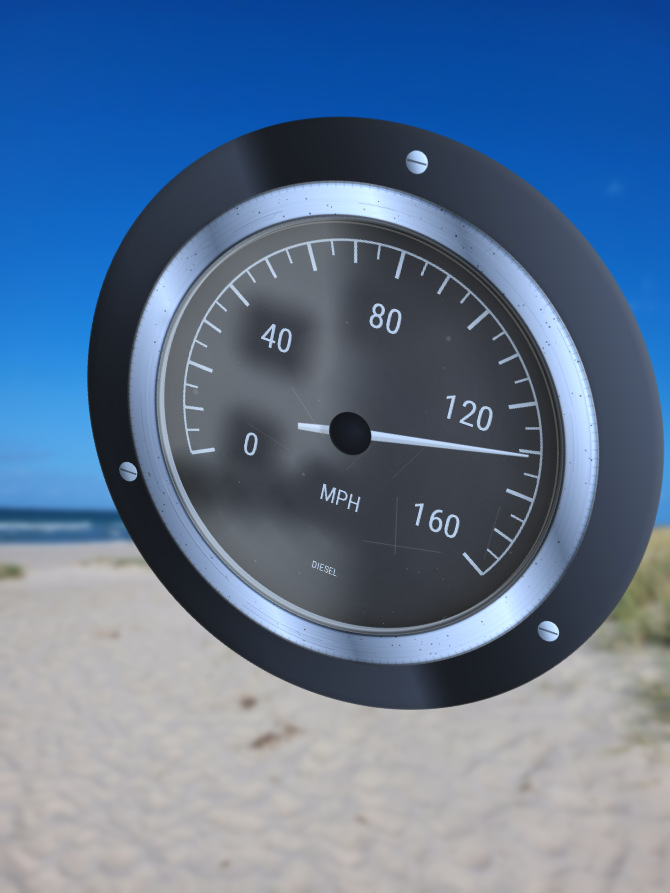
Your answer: 130,mph
